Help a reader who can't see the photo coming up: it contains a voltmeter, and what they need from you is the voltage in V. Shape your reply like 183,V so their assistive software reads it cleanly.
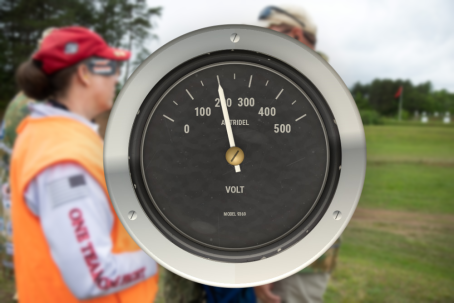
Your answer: 200,V
